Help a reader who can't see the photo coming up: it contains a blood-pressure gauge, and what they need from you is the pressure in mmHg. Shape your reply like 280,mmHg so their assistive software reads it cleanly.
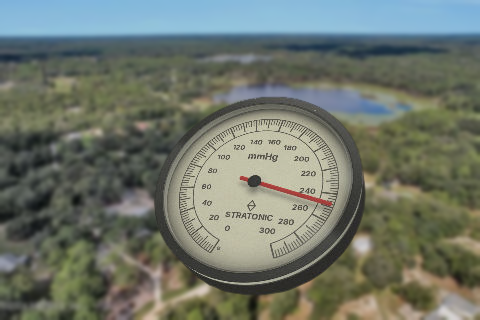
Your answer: 250,mmHg
